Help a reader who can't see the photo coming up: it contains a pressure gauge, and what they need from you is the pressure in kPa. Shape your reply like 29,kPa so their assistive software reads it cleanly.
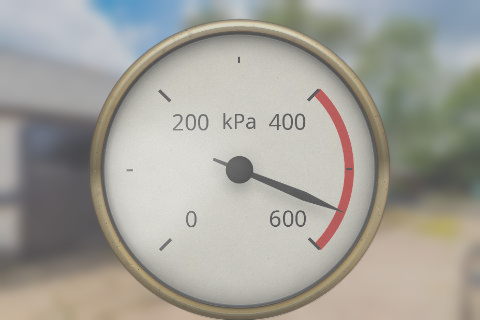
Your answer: 550,kPa
